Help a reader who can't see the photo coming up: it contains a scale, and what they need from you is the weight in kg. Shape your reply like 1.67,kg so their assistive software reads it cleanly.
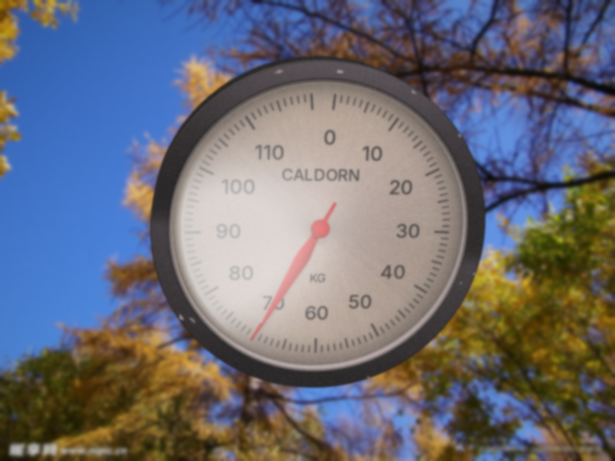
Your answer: 70,kg
